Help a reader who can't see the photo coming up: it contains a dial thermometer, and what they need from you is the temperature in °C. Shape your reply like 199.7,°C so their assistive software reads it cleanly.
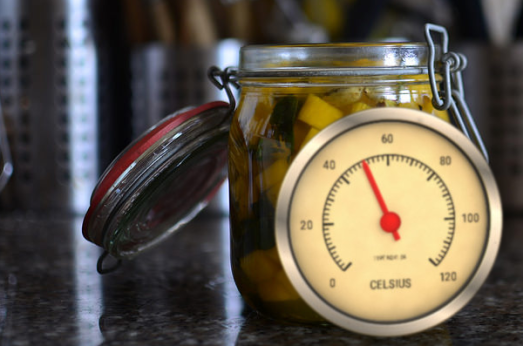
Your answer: 50,°C
